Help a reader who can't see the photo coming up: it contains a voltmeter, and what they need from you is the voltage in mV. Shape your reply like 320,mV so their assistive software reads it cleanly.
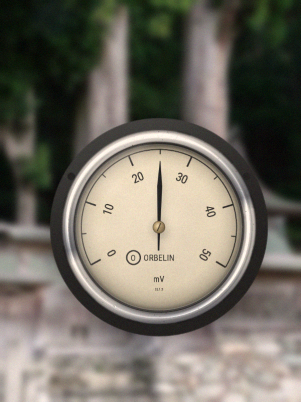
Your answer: 25,mV
